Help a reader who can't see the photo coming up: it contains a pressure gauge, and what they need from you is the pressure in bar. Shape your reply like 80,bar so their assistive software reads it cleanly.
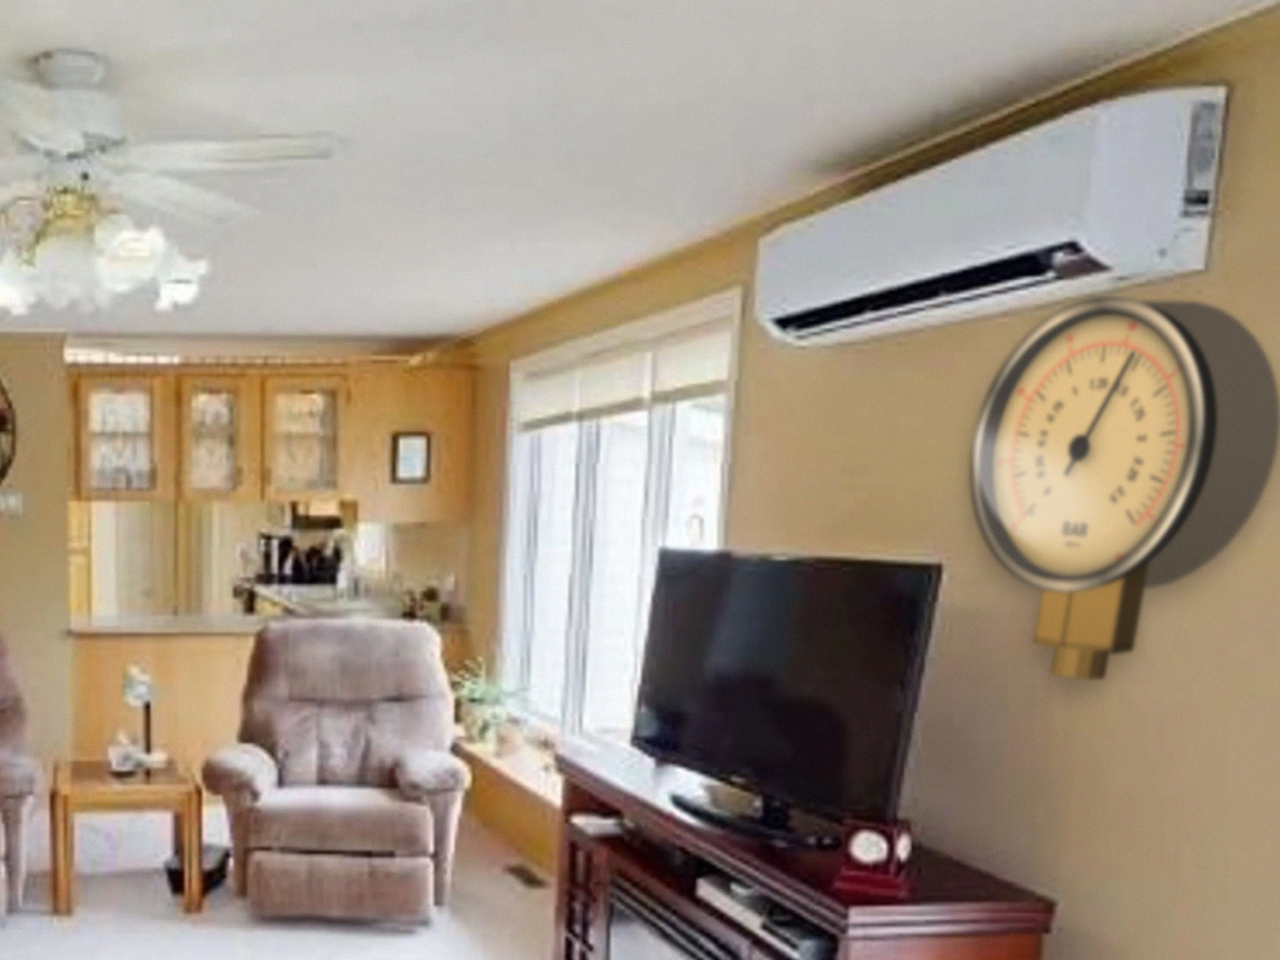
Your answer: 1.5,bar
